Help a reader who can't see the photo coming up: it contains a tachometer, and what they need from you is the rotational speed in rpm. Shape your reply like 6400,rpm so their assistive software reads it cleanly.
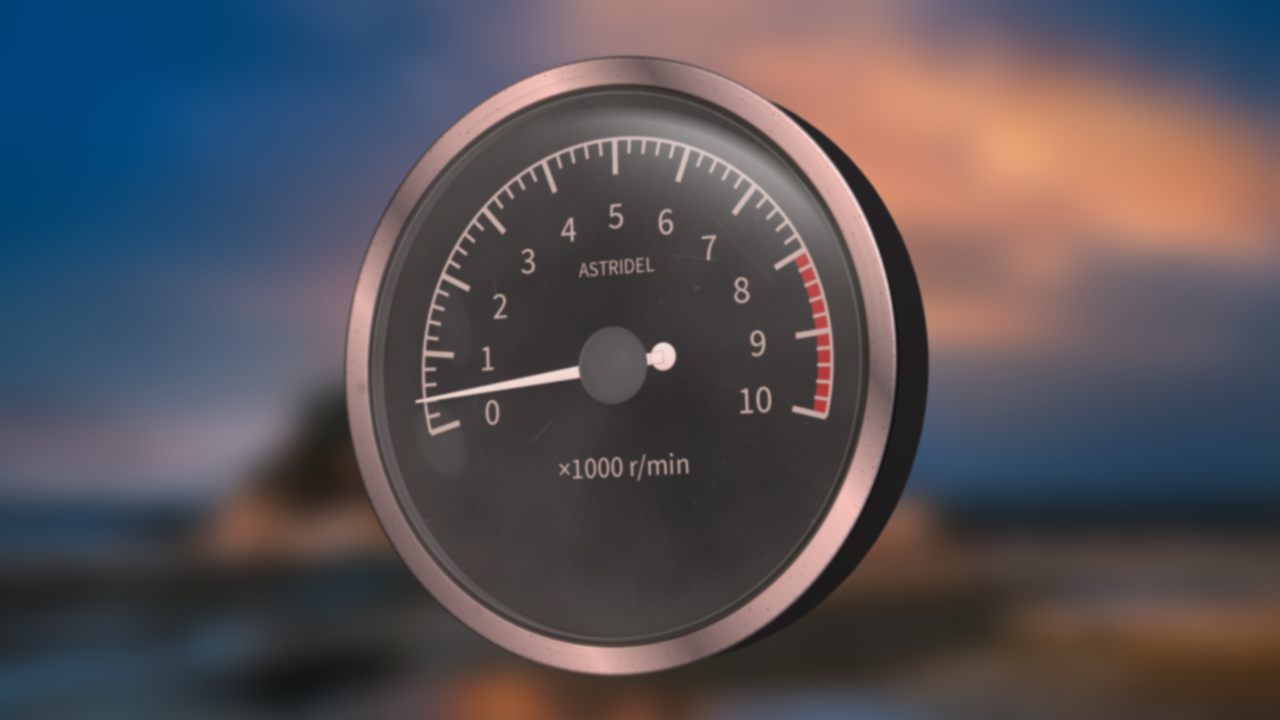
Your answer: 400,rpm
